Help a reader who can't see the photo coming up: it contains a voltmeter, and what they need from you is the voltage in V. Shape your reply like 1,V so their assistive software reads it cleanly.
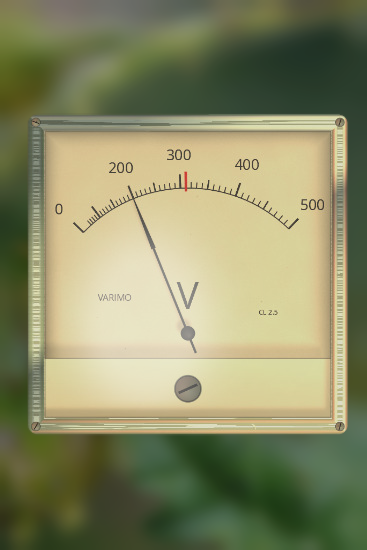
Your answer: 200,V
